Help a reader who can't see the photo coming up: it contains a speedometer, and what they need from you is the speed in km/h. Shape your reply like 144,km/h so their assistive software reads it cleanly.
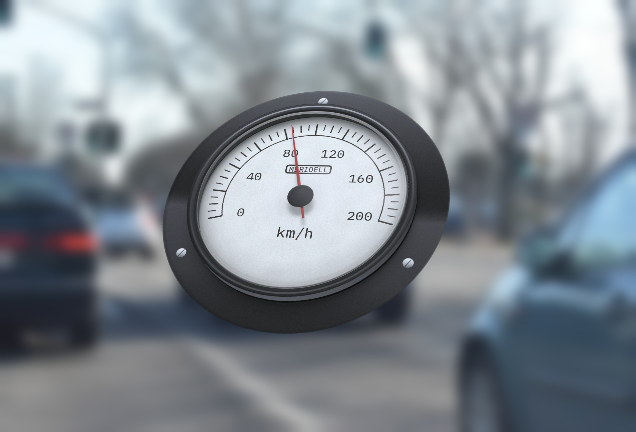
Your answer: 85,km/h
